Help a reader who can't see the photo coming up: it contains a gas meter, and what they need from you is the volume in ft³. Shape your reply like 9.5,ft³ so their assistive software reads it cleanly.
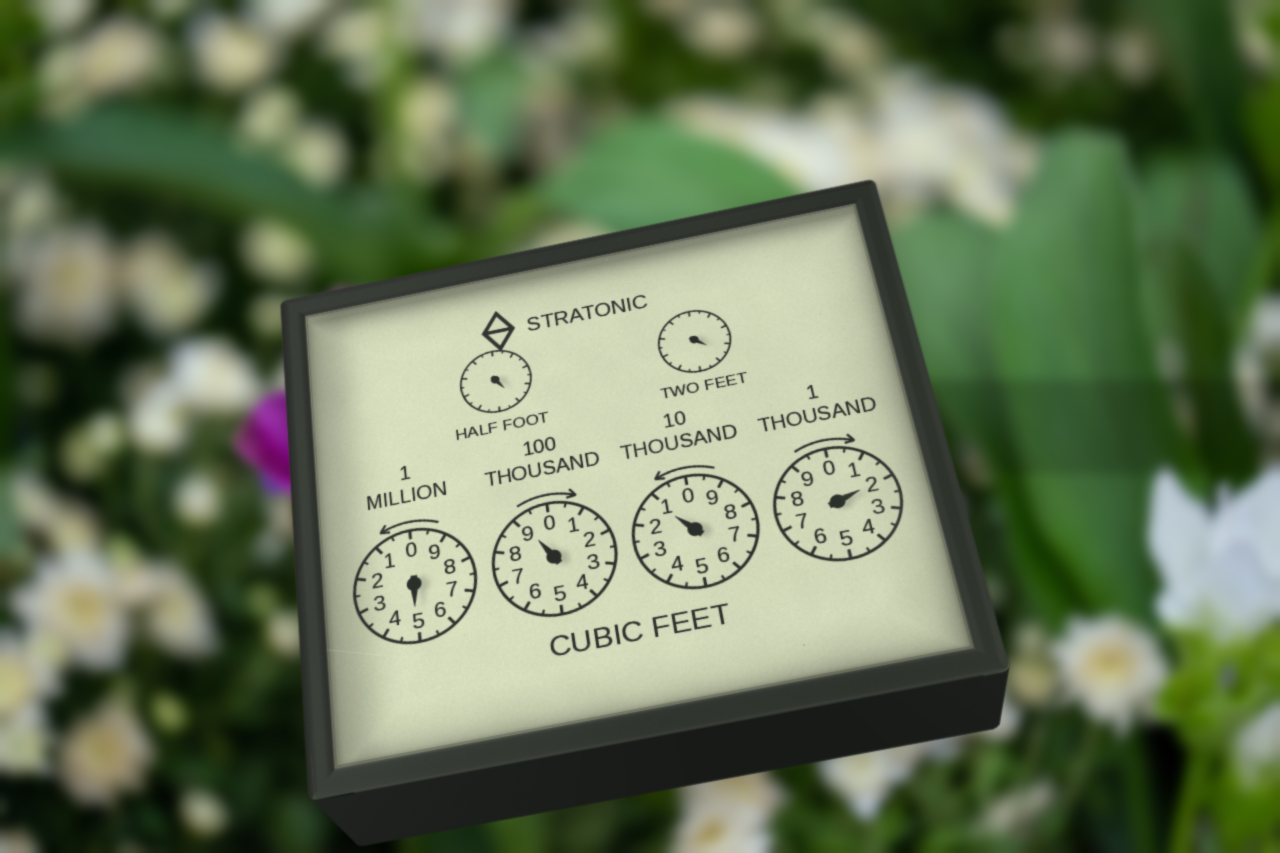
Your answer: 491200,ft³
